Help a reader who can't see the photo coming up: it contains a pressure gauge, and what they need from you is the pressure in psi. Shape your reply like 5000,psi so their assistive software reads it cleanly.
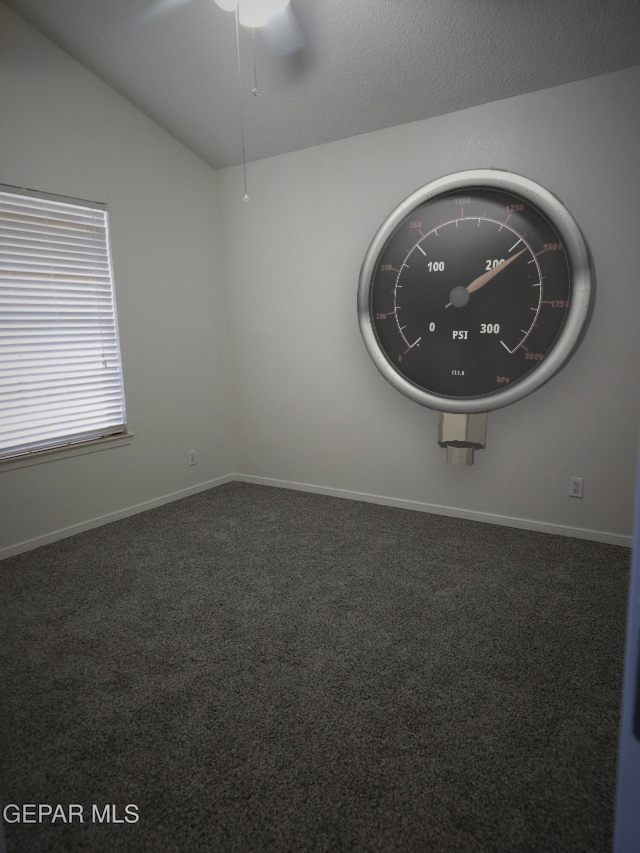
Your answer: 210,psi
